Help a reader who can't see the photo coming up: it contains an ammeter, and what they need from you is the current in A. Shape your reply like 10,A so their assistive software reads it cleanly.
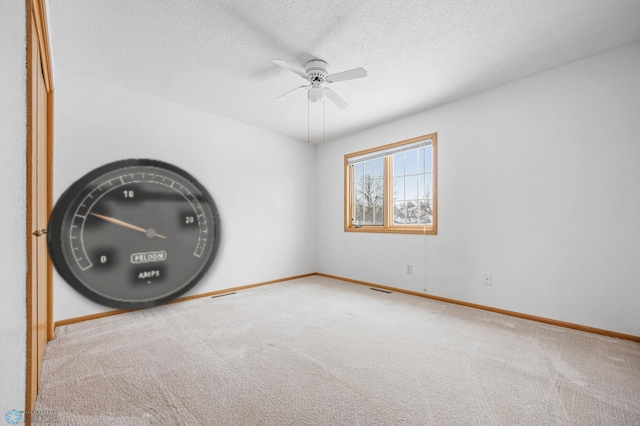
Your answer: 5.5,A
